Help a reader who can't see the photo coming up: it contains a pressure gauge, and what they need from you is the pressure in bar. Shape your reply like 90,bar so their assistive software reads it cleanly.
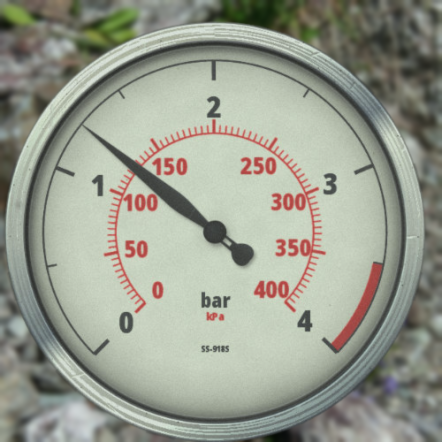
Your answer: 1.25,bar
